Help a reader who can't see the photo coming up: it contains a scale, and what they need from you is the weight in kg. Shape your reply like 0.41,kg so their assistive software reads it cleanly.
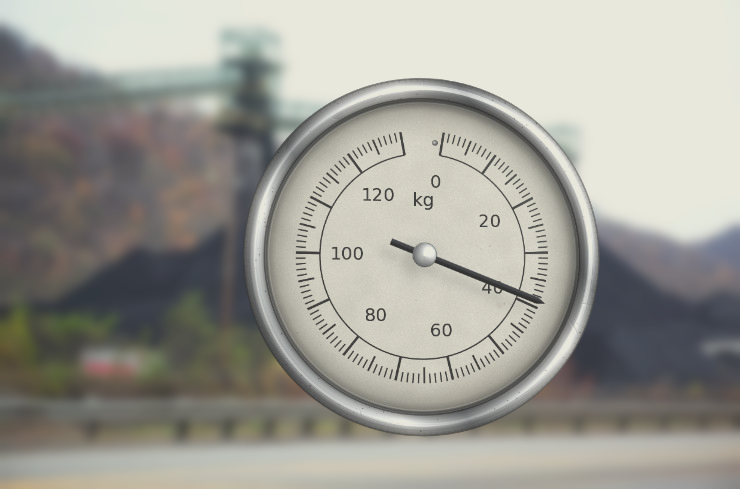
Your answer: 39,kg
